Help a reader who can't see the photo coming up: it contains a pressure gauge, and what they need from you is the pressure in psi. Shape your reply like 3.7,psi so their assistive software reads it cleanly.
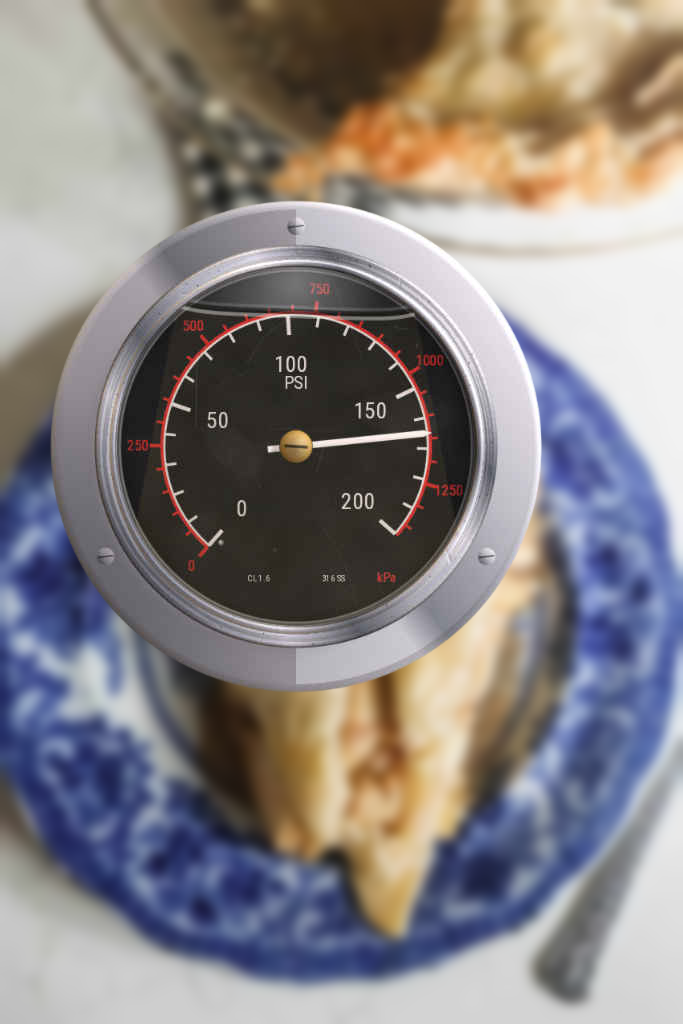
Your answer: 165,psi
